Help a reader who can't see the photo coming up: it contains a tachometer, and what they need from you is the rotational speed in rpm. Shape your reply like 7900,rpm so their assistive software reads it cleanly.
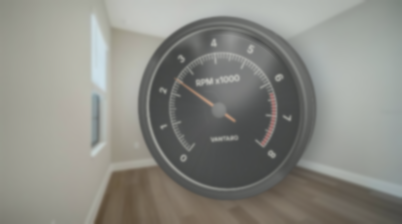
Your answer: 2500,rpm
